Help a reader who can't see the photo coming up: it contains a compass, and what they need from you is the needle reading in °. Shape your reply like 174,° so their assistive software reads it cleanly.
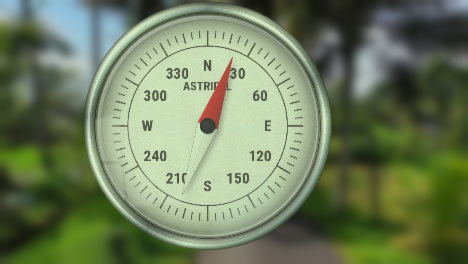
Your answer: 20,°
